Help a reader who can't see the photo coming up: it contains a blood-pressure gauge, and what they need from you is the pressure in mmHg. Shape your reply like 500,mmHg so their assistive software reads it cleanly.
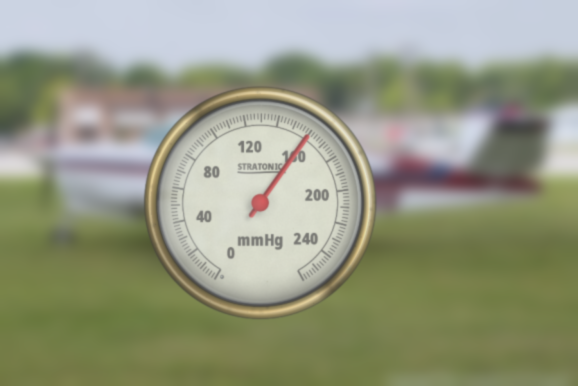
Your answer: 160,mmHg
